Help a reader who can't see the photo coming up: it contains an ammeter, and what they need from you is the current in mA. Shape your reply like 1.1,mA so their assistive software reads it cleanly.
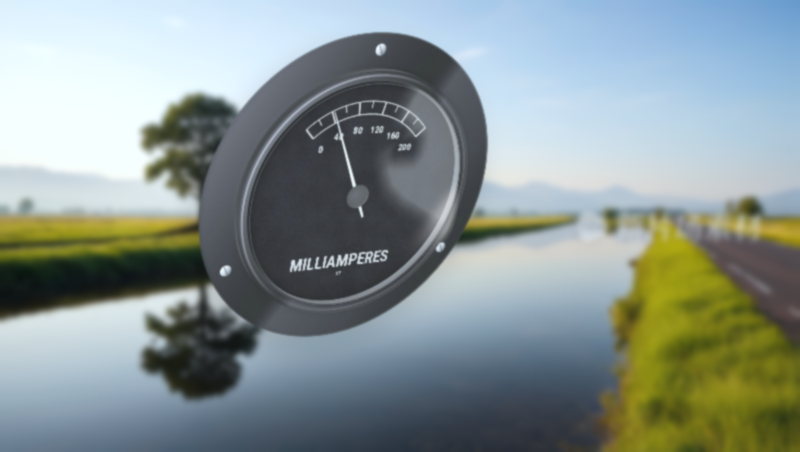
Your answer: 40,mA
